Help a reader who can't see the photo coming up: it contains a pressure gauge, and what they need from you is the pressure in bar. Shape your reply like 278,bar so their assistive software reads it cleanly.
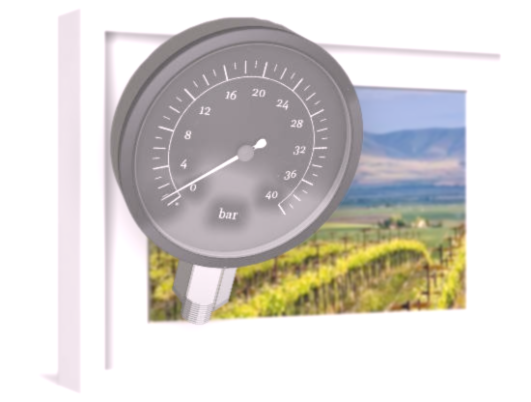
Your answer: 1,bar
